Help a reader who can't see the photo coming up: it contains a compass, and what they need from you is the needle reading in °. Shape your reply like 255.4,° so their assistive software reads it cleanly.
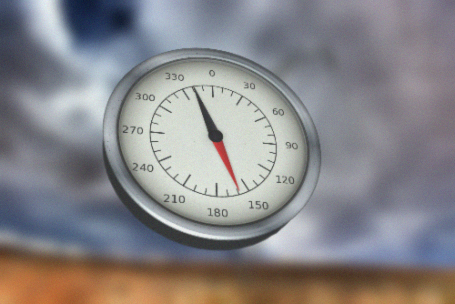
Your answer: 160,°
